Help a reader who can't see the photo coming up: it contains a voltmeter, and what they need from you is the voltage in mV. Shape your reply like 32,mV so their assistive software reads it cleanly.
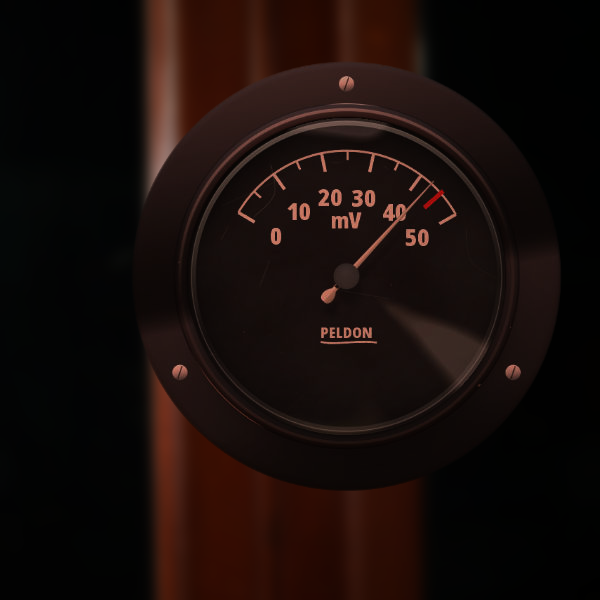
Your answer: 42.5,mV
